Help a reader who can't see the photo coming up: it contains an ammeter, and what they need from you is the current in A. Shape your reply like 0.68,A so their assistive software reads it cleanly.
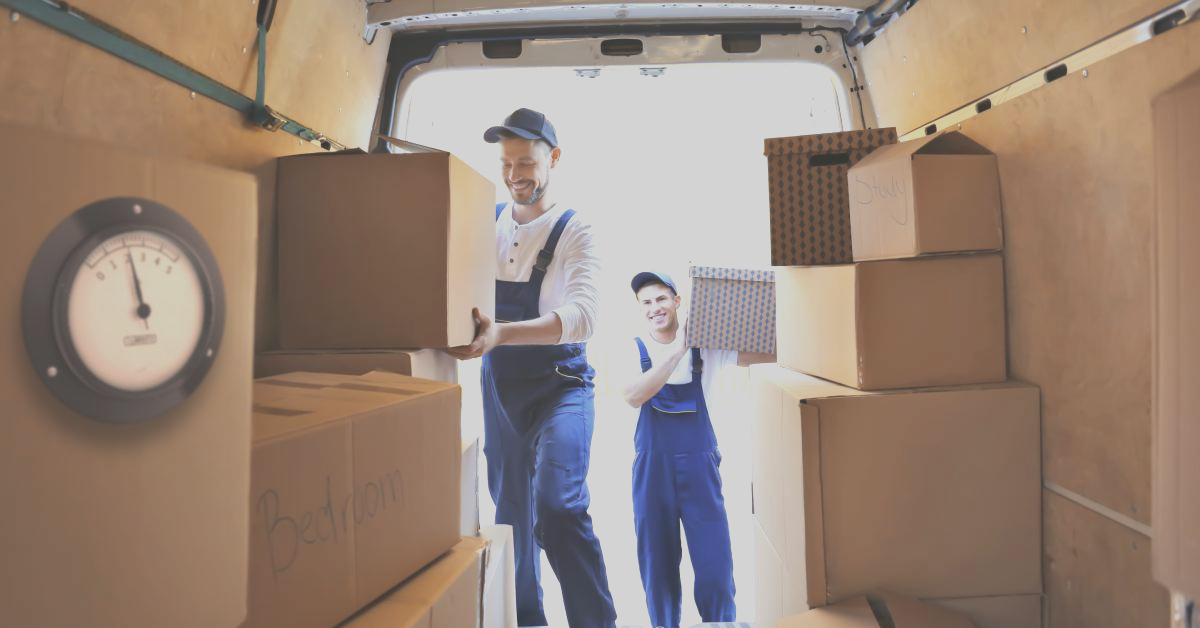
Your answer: 2,A
